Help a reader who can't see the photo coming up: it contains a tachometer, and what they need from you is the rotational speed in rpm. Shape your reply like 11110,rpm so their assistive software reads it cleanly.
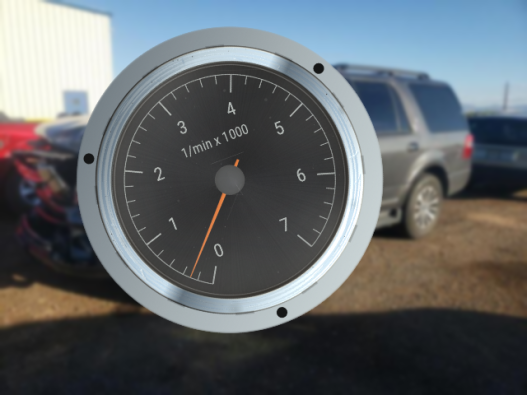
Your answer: 300,rpm
